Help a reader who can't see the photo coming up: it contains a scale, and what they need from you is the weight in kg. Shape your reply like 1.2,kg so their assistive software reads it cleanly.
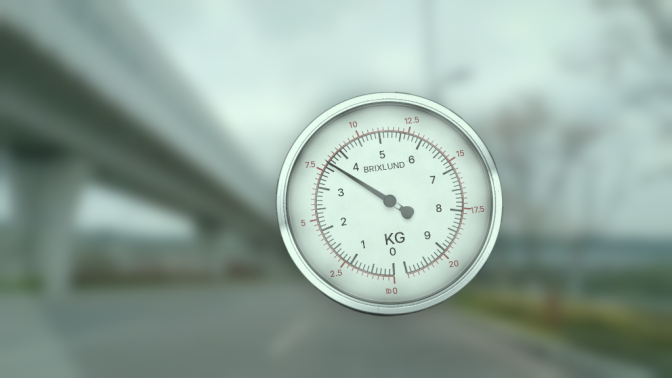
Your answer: 3.6,kg
